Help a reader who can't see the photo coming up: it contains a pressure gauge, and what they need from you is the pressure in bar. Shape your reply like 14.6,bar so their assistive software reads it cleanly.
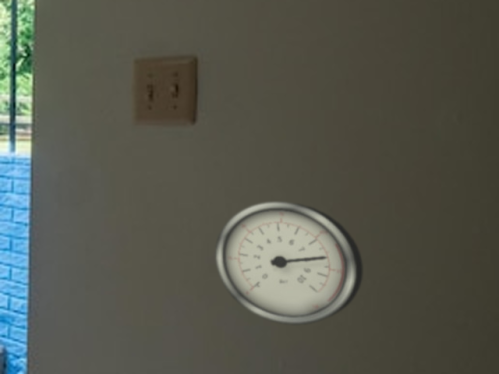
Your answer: 8,bar
